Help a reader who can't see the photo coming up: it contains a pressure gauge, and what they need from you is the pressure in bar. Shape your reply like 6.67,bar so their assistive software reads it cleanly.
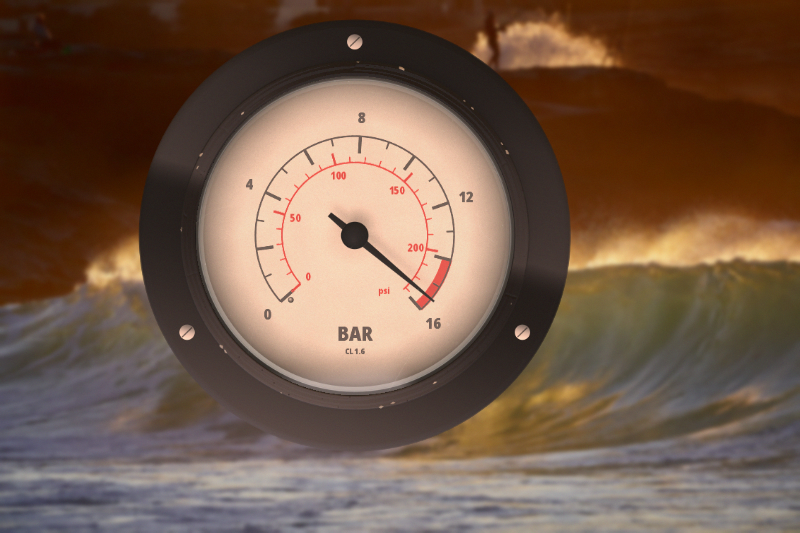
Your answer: 15.5,bar
